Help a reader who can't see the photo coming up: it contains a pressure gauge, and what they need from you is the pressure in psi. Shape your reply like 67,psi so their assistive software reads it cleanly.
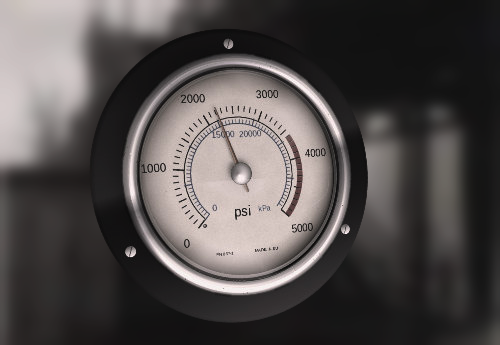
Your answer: 2200,psi
